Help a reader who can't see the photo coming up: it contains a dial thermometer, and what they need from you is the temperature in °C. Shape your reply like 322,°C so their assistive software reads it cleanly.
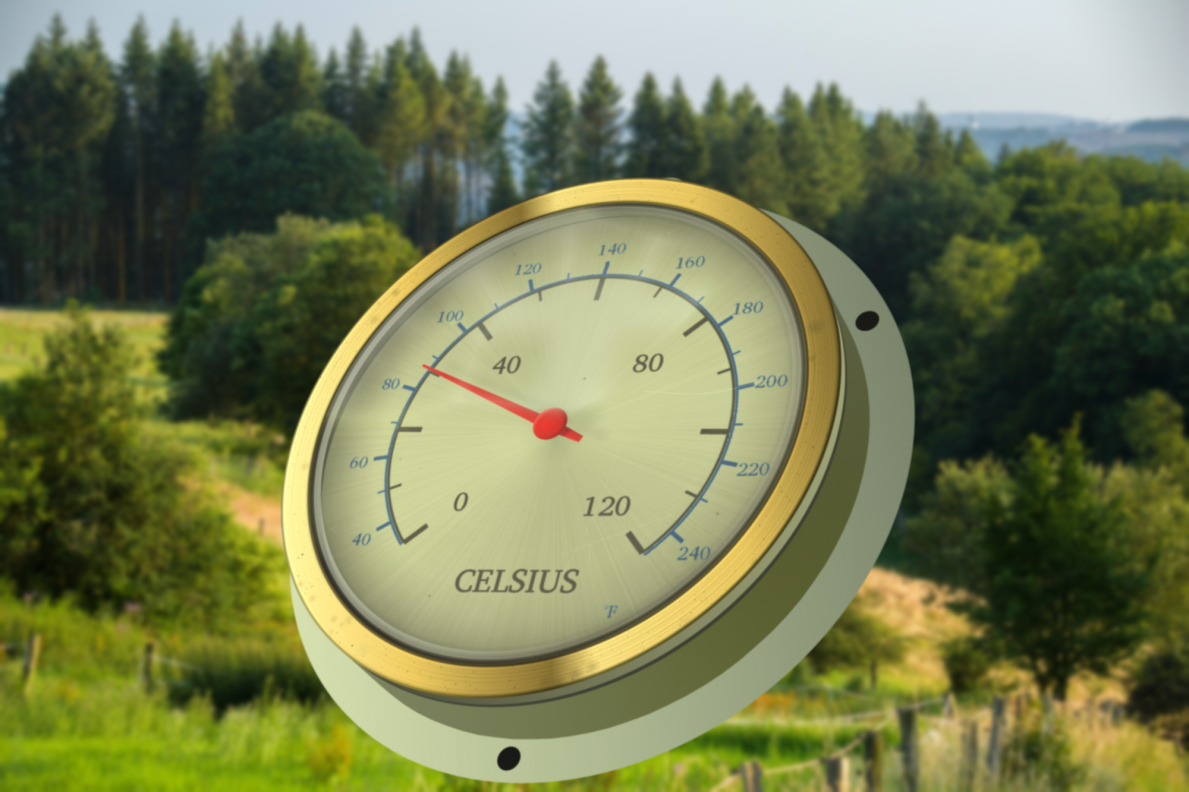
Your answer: 30,°C
